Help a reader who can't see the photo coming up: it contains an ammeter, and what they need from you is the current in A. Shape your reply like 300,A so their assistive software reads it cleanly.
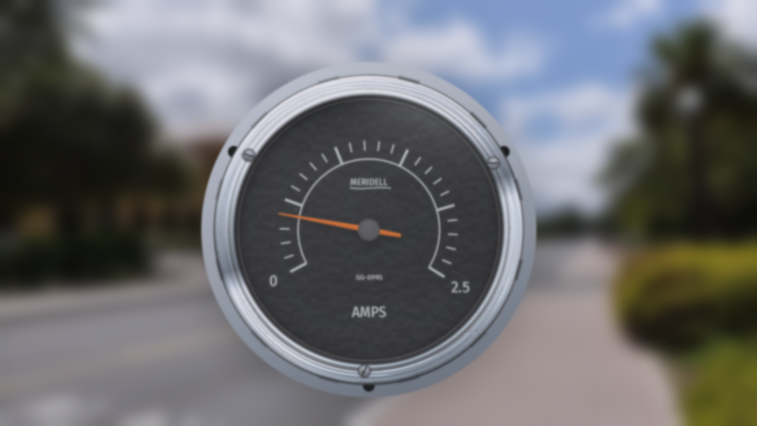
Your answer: 0.4,A
